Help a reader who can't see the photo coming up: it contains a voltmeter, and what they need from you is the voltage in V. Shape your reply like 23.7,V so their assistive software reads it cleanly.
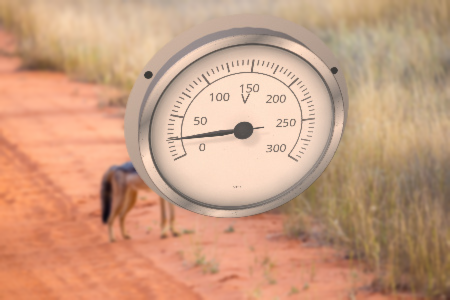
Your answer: 25,V
